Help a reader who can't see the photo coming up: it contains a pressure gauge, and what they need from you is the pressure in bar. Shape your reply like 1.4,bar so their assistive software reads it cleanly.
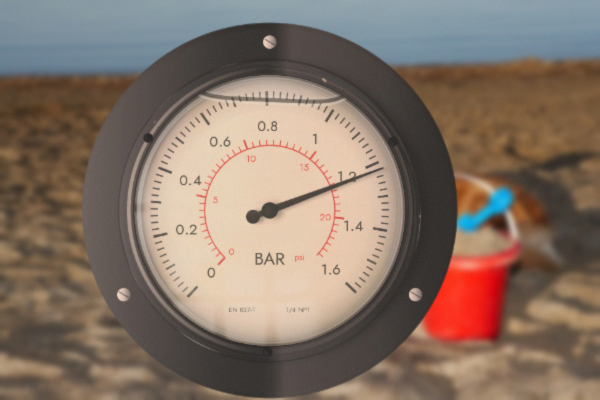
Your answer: 1.22,bar
